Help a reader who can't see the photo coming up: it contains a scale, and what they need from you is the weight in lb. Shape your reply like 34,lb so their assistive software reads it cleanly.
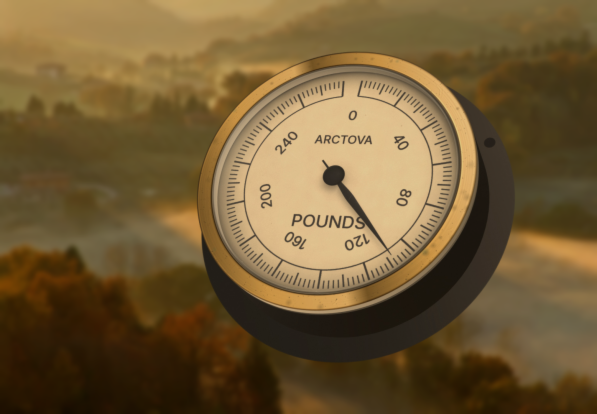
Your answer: 108,lb
